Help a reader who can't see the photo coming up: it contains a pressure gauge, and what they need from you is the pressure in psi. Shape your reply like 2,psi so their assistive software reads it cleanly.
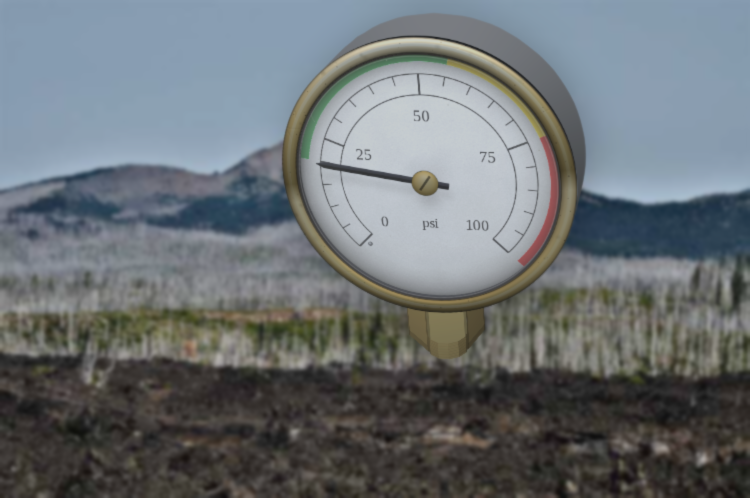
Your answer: 20,psi
